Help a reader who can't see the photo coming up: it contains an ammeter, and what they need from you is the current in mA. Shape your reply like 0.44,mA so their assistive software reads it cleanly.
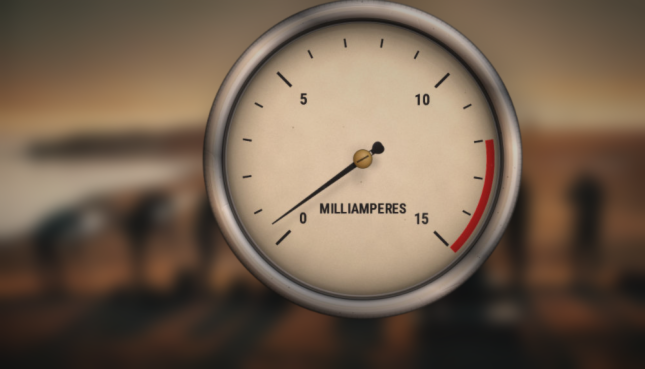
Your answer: 0.5,mA
